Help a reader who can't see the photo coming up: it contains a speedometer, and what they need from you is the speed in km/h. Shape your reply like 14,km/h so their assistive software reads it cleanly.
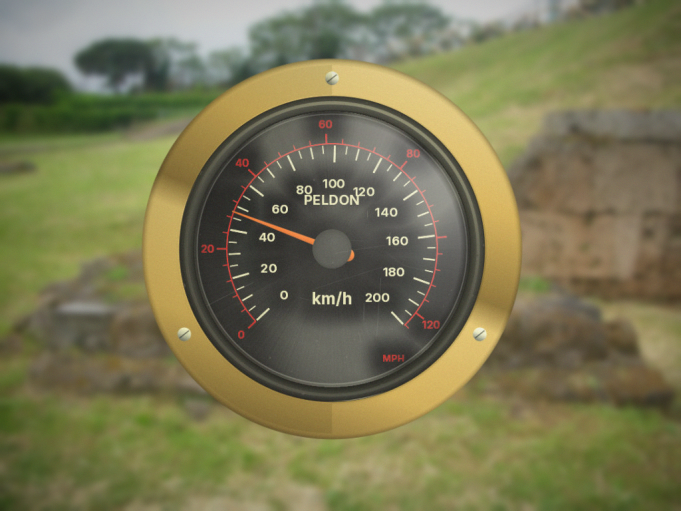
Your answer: 47.5,km/h
